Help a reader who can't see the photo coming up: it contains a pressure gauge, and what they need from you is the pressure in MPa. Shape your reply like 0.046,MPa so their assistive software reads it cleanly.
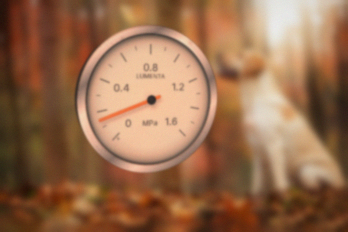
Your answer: 0.15,MPa
